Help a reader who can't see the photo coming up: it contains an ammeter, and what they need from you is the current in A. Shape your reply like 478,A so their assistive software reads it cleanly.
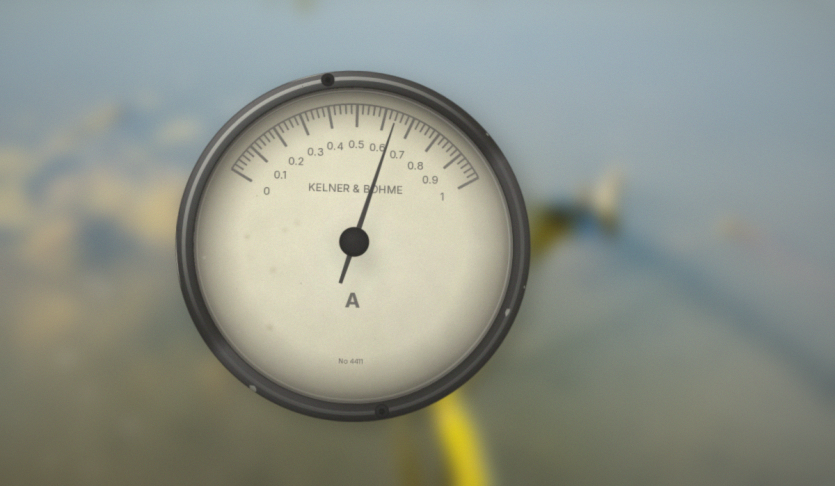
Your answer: 0.64,A
